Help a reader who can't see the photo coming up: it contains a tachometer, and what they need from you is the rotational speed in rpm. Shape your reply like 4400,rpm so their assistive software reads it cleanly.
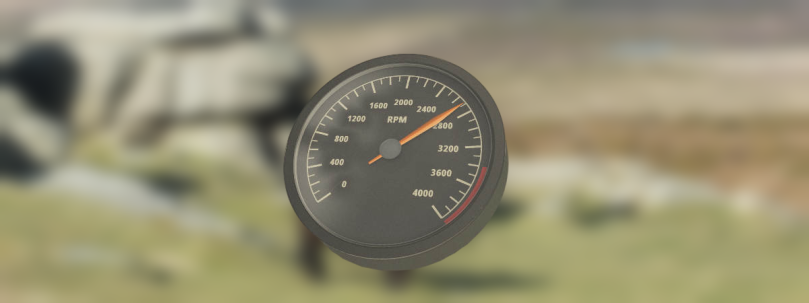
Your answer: 2700,rpm
